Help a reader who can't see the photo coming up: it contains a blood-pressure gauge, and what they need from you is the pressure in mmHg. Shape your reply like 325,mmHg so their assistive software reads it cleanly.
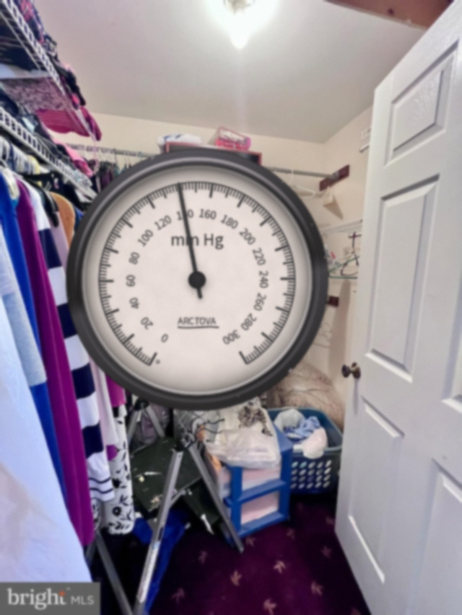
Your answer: 140,mmHg
